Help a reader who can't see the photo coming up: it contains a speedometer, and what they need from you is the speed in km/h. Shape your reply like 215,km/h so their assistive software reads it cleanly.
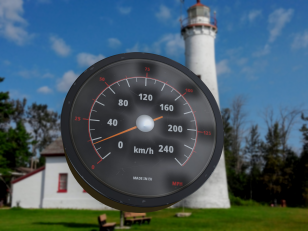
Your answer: 15,km/h
